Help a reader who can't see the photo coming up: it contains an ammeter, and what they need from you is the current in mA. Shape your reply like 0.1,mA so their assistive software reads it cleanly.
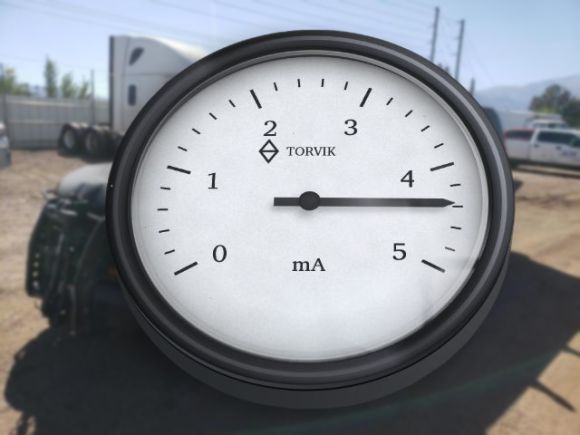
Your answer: 4.4,mA
